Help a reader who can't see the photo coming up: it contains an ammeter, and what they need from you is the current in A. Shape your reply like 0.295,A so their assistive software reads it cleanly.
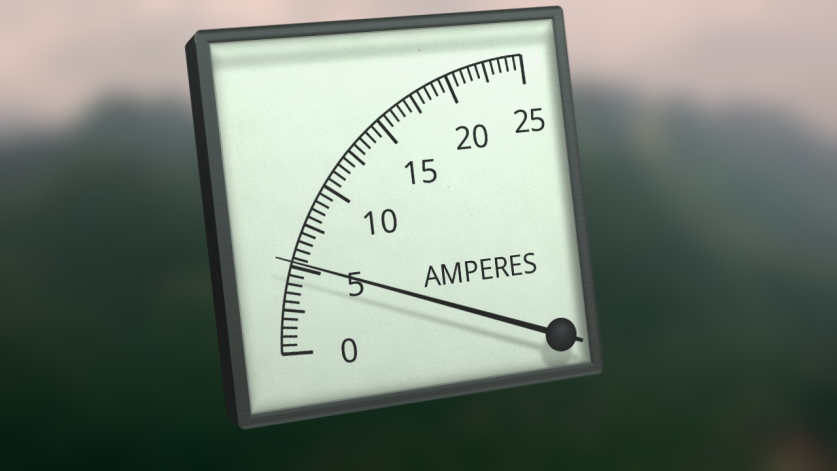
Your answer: 5.25,A
